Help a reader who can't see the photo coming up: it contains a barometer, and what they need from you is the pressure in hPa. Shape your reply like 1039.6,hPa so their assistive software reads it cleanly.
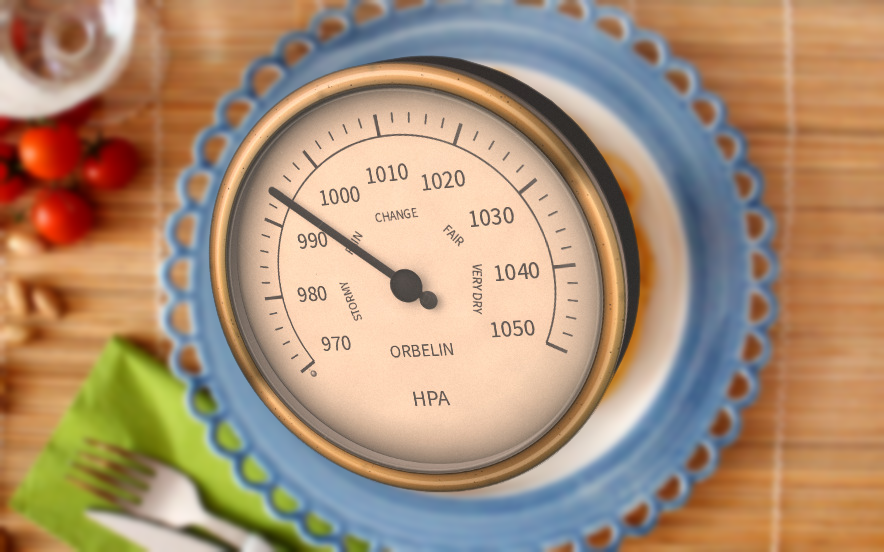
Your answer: 994,hPa
